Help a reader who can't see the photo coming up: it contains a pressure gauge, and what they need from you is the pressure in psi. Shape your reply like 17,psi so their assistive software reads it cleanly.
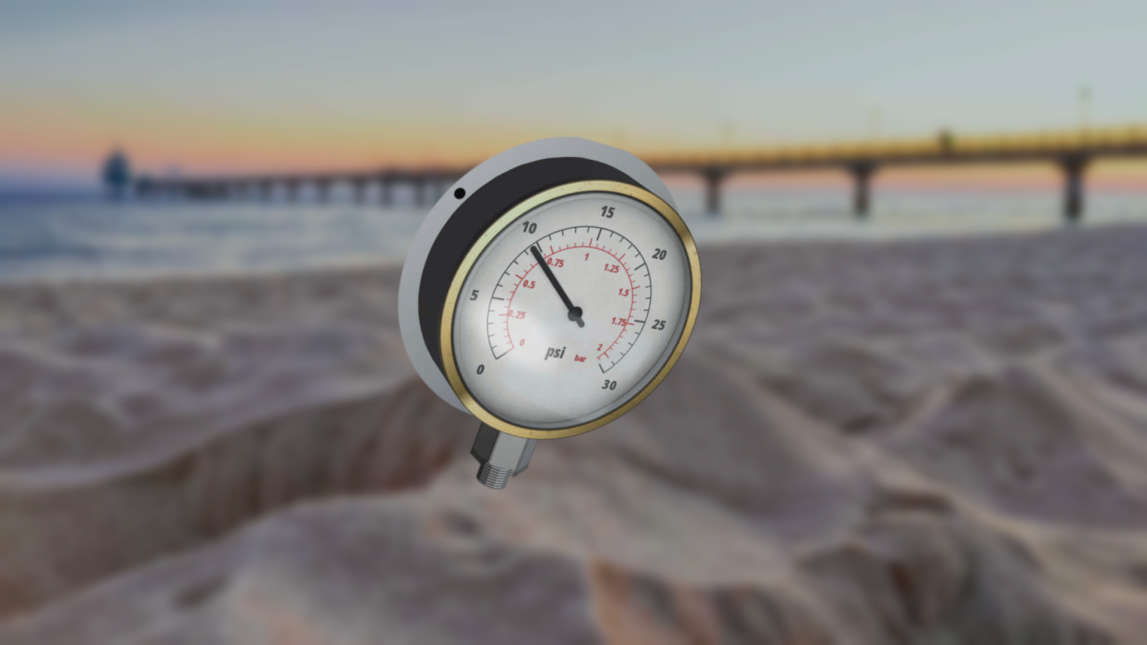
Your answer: 9.5,psi
